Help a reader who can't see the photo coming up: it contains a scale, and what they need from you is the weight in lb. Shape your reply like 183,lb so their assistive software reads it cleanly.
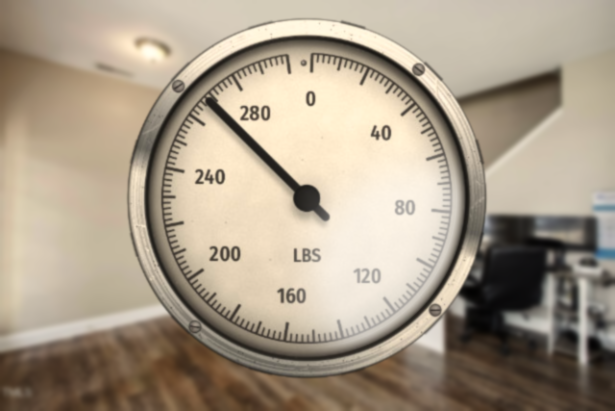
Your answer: 268,lb
